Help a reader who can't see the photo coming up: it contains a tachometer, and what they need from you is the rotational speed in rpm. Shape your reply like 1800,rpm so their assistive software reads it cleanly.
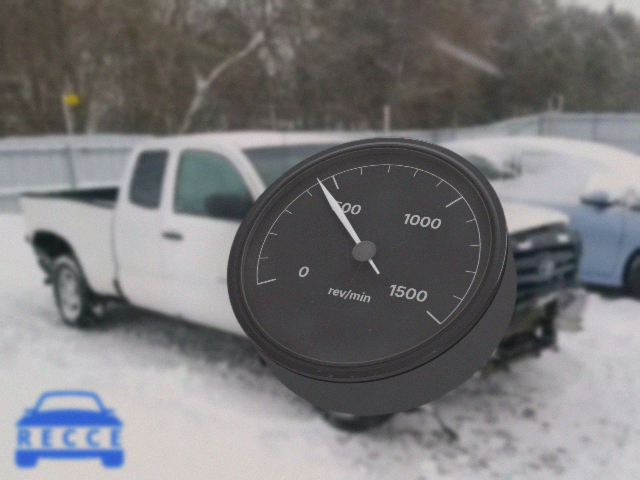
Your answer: 450,rpm
